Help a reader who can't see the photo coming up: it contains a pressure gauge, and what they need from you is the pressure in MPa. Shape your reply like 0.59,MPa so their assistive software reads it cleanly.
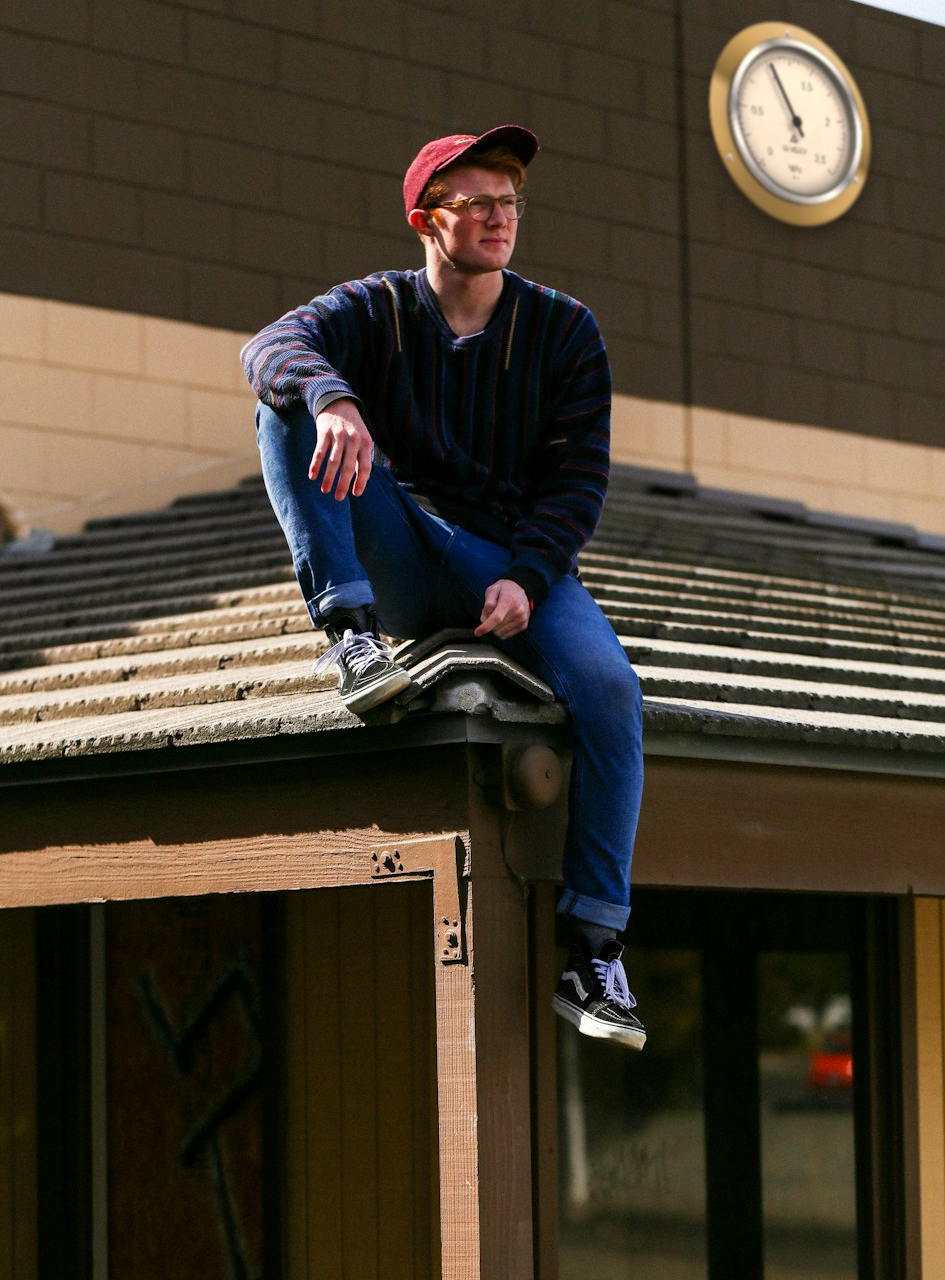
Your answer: 1,MPa
